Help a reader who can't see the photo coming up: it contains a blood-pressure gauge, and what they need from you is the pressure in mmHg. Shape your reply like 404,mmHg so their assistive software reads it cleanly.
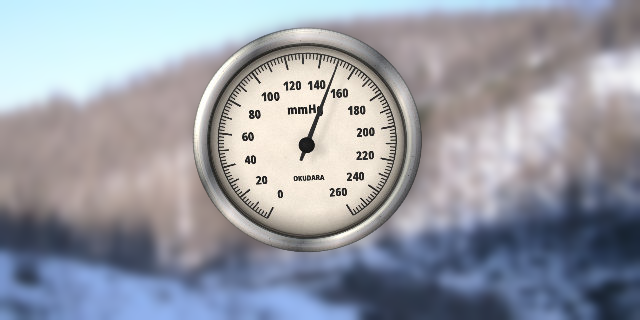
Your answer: 150,mmHg
